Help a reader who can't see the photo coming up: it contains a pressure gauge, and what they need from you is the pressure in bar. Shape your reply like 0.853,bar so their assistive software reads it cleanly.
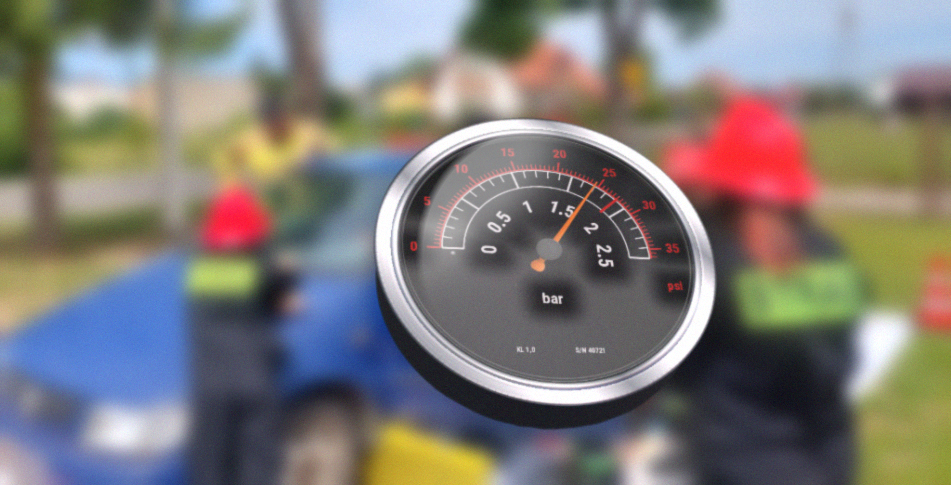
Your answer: 1.7,bar
